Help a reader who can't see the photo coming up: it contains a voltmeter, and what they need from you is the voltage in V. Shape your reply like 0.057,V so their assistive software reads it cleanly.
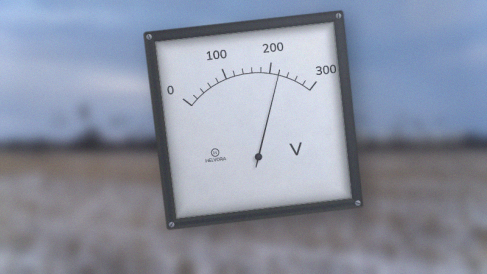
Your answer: 220,V
